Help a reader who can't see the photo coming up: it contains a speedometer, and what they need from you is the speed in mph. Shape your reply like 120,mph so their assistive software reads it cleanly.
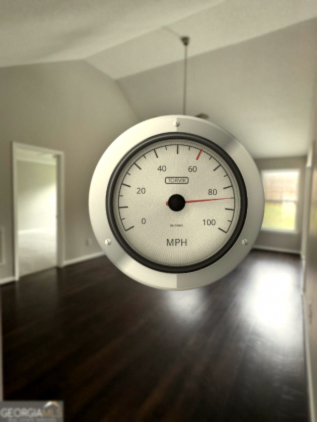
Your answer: 85,mph
